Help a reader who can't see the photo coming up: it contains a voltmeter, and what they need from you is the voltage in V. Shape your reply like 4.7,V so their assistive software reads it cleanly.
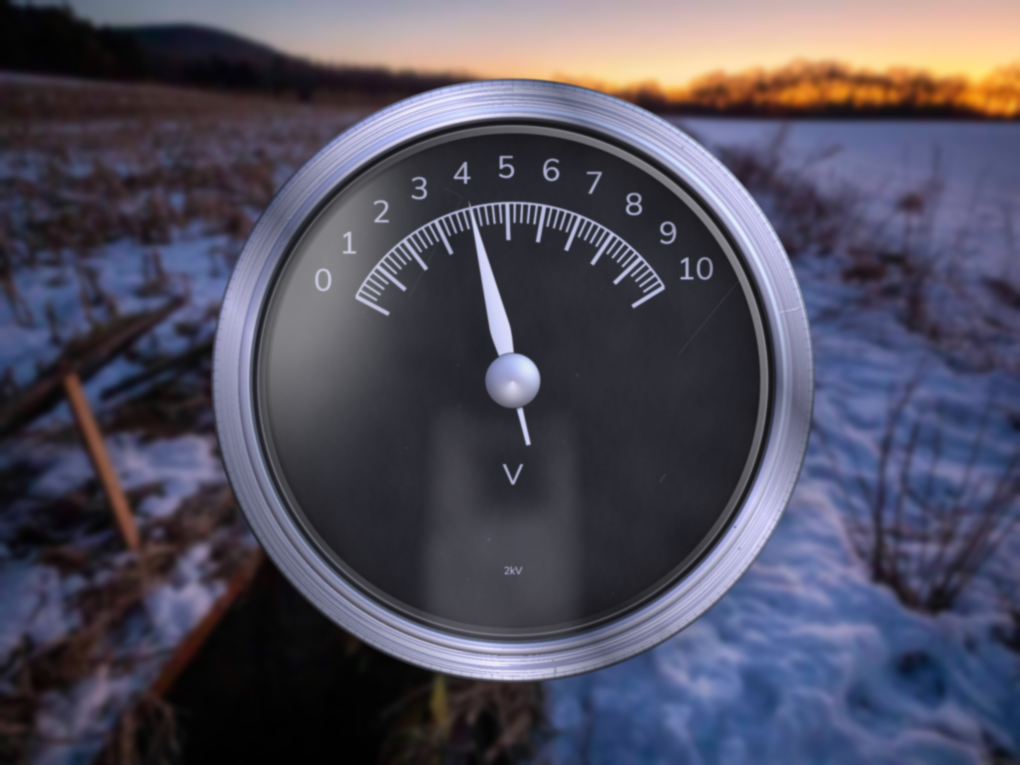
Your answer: 4,V
